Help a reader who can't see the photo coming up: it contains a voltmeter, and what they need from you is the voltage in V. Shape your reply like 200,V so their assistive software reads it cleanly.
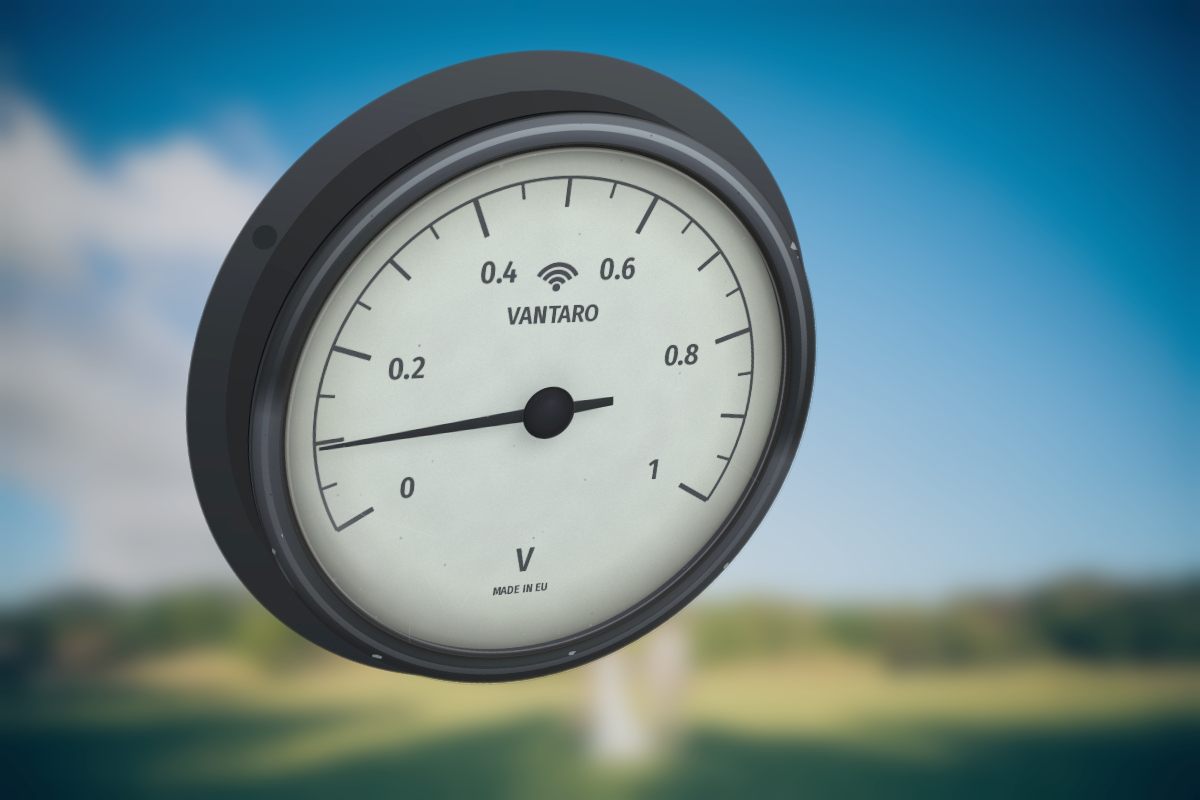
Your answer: 0.1,V
